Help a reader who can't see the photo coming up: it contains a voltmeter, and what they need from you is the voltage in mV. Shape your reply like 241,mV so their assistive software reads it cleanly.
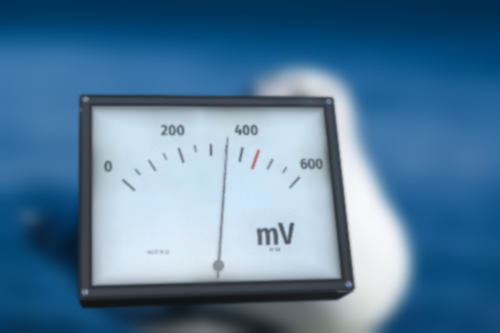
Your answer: 350,mV
